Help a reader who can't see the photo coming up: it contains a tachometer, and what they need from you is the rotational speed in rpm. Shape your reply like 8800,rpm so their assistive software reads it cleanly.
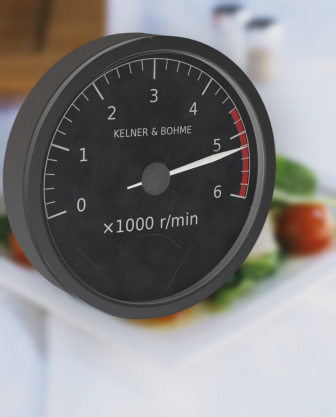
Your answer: 5200,rpm
